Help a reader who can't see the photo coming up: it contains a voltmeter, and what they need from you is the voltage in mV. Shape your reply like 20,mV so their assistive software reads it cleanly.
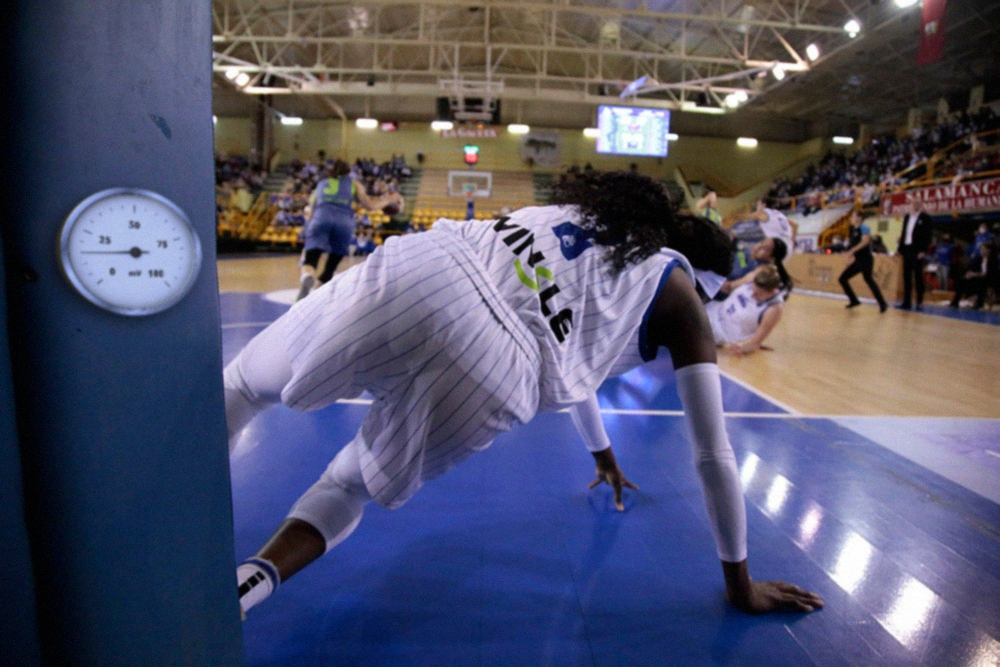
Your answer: 15,mV
